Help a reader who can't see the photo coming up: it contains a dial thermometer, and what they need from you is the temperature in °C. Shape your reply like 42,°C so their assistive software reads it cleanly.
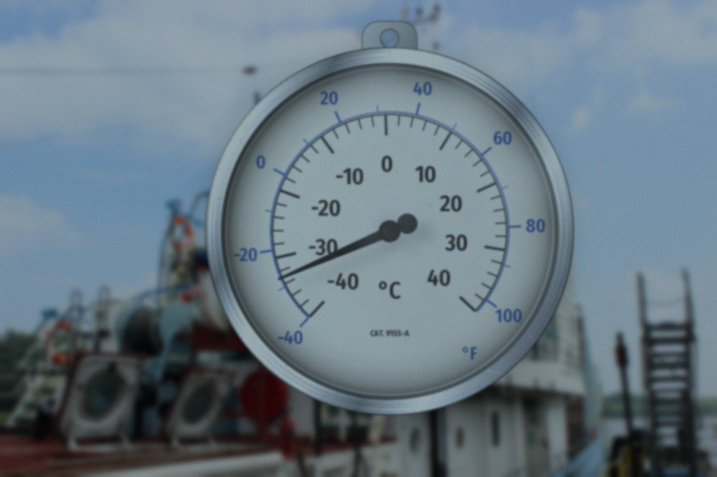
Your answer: -33,°C
